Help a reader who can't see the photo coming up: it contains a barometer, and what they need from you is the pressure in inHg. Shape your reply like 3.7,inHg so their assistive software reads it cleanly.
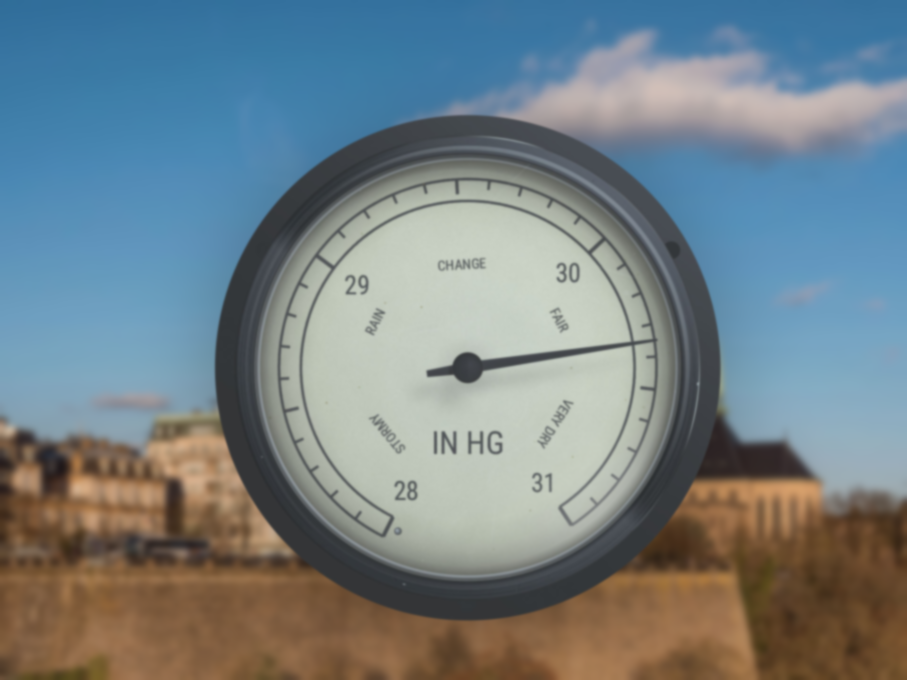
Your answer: 30.35,inHg
